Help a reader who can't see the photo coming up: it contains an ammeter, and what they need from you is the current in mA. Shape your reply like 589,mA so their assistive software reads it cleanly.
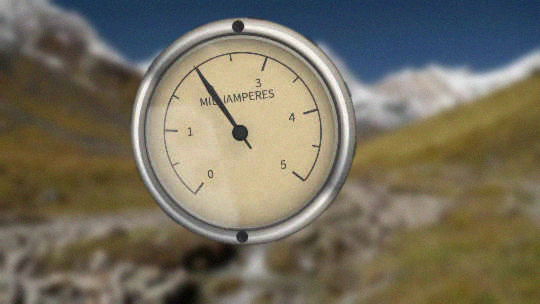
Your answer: 2,mA
